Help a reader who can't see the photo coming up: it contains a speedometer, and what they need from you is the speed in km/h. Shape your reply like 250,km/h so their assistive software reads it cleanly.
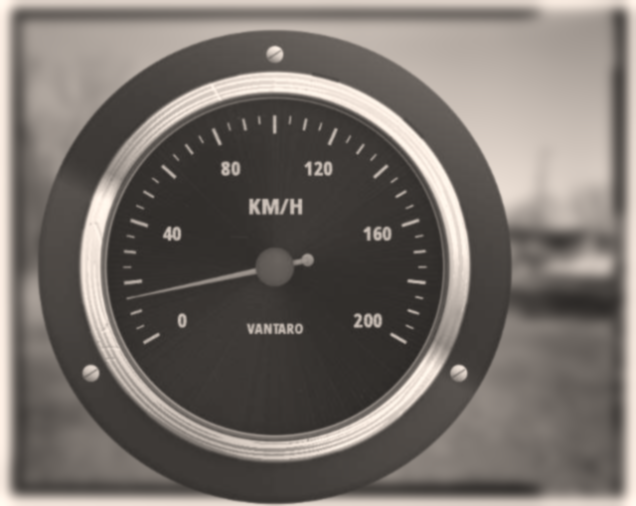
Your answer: 15,km/h
